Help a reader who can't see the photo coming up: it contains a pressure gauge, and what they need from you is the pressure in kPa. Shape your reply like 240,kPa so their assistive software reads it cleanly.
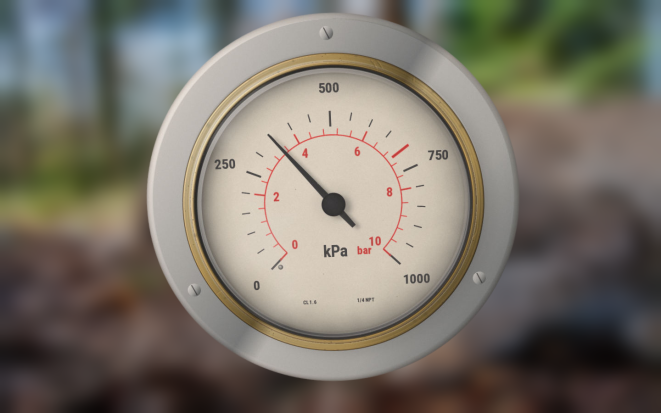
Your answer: 350,kPa
